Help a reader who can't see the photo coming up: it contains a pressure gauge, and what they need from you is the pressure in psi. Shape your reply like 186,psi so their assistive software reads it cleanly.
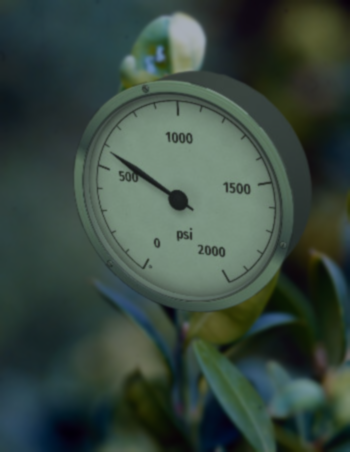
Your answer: 600,psi
